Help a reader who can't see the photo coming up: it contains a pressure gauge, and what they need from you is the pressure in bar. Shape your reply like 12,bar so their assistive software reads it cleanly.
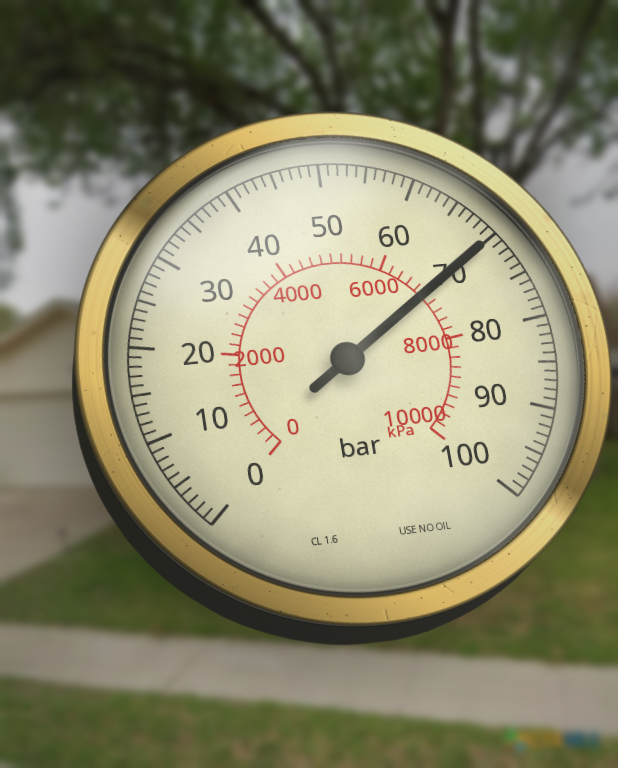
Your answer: 70,bar
